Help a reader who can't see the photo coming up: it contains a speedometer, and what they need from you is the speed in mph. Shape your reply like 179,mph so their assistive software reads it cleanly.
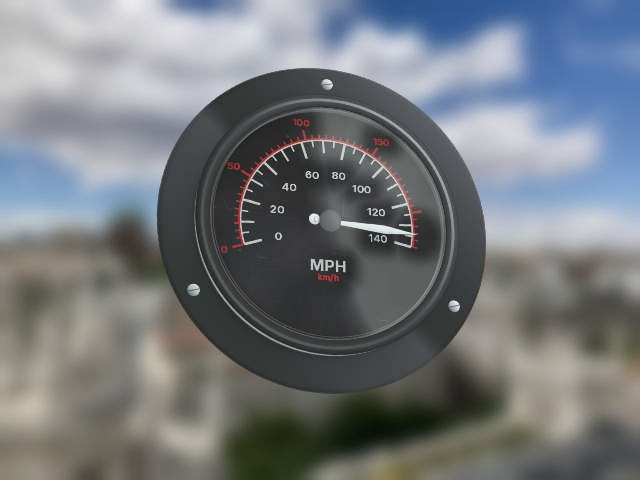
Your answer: 135,mph
